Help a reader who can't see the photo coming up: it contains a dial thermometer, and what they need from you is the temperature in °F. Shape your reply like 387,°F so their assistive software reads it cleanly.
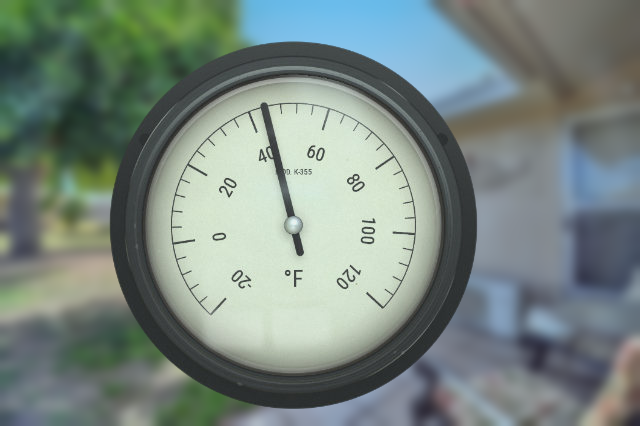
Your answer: 44,°F
